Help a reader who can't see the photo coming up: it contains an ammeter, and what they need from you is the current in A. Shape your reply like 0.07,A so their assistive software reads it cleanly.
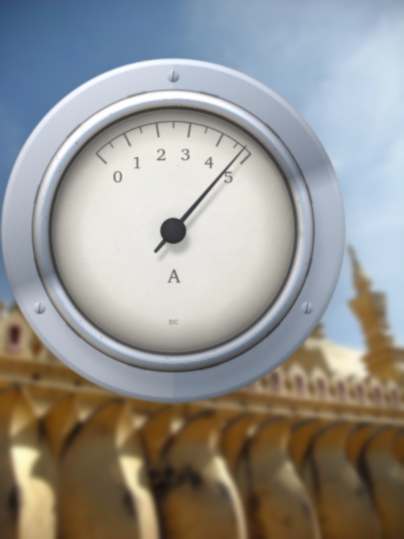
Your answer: 4.75,A
